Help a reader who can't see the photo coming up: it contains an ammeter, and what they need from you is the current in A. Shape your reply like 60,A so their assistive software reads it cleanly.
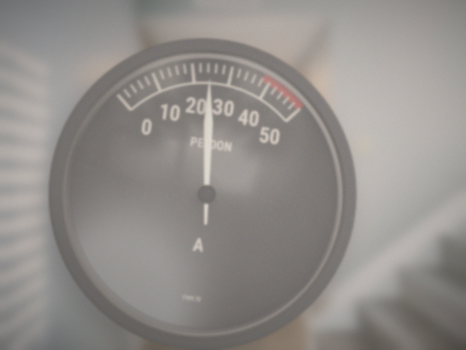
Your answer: 24,A
